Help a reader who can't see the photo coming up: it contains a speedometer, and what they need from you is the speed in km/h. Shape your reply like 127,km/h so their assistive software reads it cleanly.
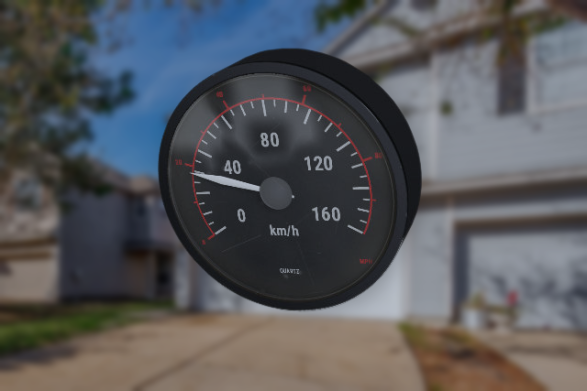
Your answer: 30,km/h
